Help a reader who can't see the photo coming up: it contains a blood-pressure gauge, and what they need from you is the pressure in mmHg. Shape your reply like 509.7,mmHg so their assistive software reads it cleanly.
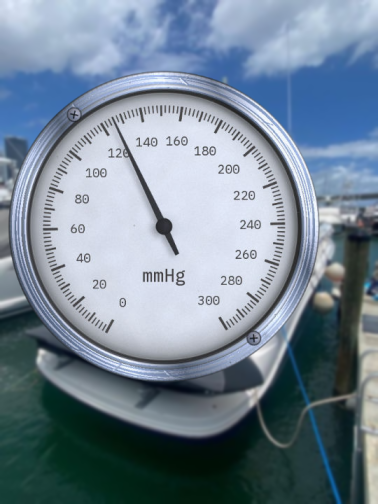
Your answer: 126,mmHg
